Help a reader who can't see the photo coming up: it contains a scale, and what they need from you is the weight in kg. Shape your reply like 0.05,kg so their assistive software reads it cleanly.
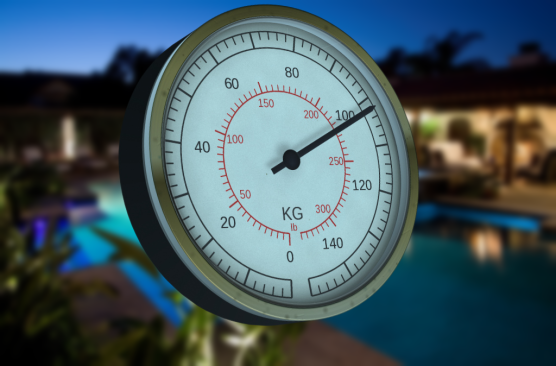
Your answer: 102,kg
